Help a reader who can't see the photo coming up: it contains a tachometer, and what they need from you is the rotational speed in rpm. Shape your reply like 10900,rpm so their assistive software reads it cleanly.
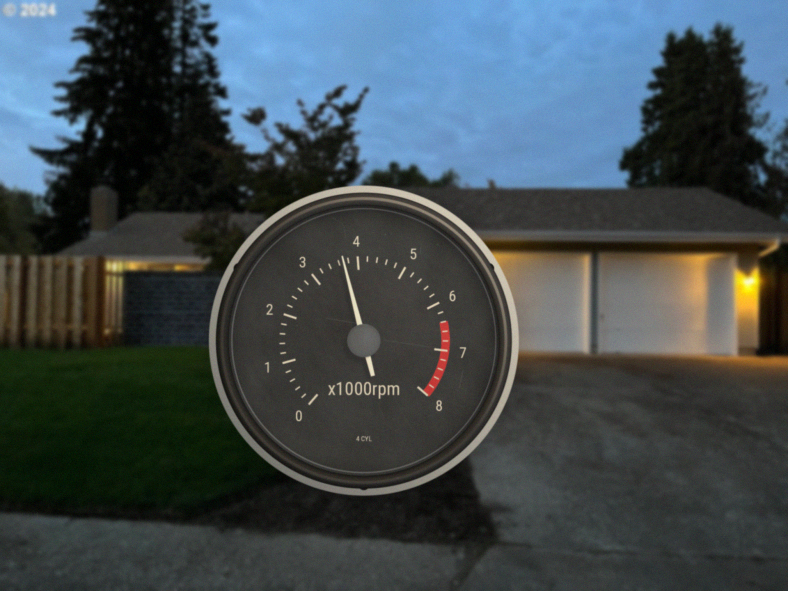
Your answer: 3700,rpm
